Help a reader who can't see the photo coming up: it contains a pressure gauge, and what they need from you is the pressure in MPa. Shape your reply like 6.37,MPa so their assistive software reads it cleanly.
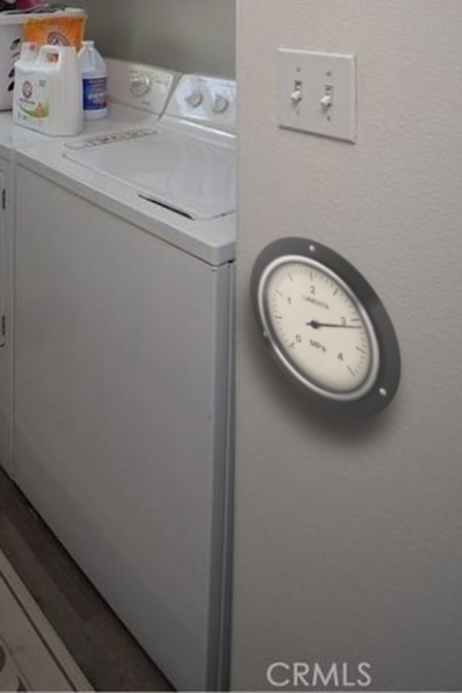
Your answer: 3.1,MPa
